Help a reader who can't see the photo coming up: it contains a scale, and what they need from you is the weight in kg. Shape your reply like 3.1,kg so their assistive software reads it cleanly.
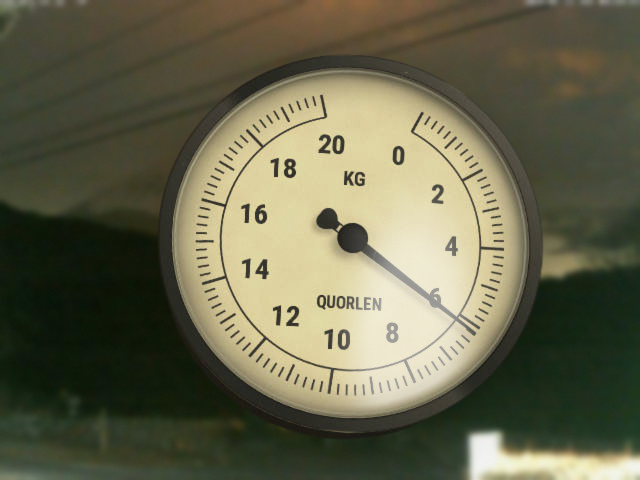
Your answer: 6.2,kg
